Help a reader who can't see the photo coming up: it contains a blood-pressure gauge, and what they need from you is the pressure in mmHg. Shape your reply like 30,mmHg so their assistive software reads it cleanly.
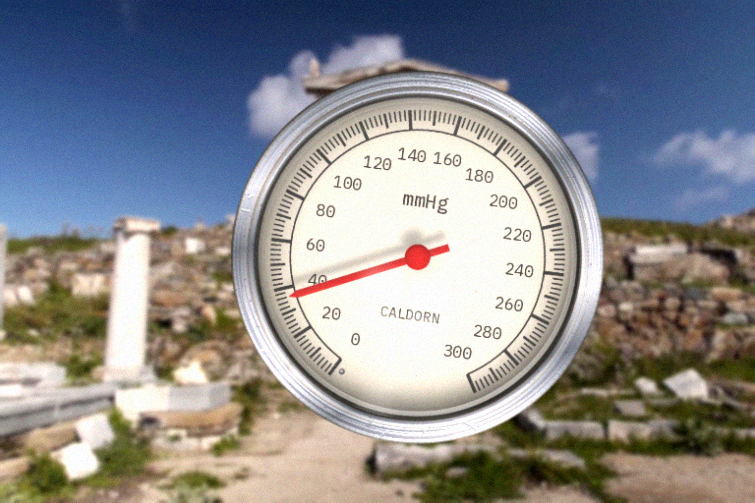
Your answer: 36,mmHg
